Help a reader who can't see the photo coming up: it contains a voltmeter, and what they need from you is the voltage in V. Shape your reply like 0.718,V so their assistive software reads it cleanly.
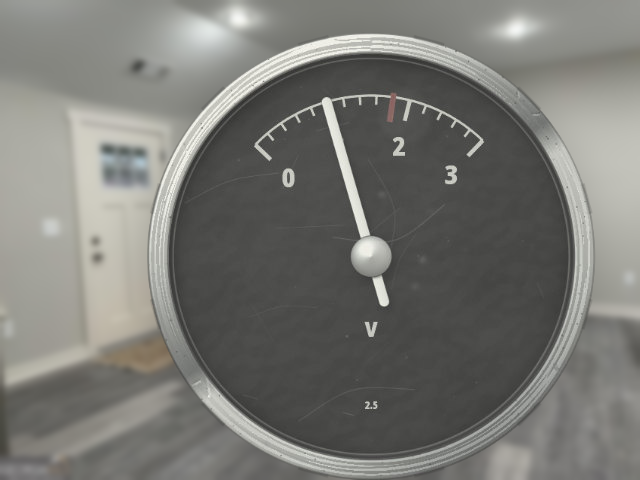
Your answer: 1,V
